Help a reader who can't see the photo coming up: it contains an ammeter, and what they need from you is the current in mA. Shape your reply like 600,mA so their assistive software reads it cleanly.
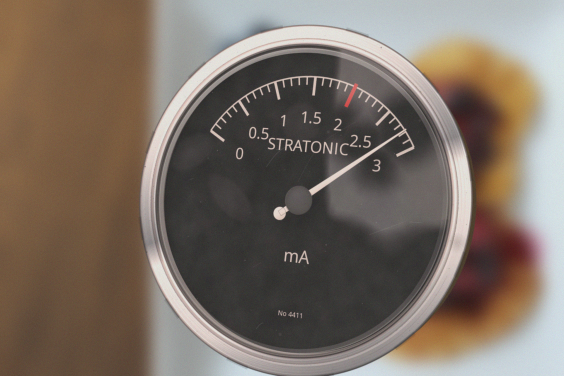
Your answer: 2.8,mA
